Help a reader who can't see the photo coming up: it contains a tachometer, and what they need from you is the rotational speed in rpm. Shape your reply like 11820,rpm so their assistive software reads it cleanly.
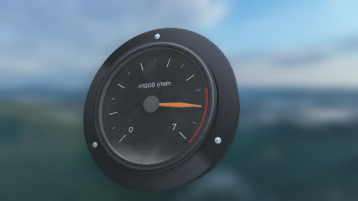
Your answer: 6000,rpm
